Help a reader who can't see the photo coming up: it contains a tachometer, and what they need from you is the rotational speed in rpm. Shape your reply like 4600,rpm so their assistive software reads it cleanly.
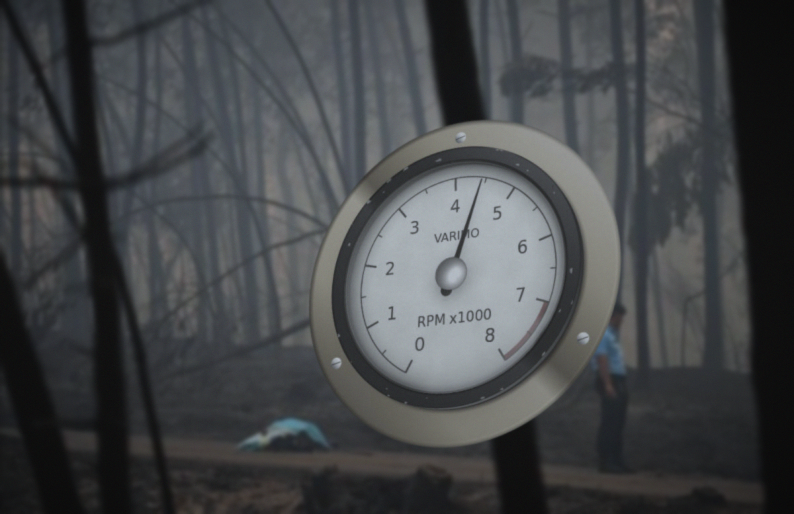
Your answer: 4500,rpm
